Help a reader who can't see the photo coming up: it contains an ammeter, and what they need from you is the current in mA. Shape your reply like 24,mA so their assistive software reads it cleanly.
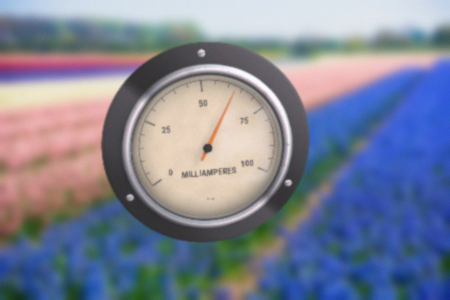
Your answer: 62.5,mA
